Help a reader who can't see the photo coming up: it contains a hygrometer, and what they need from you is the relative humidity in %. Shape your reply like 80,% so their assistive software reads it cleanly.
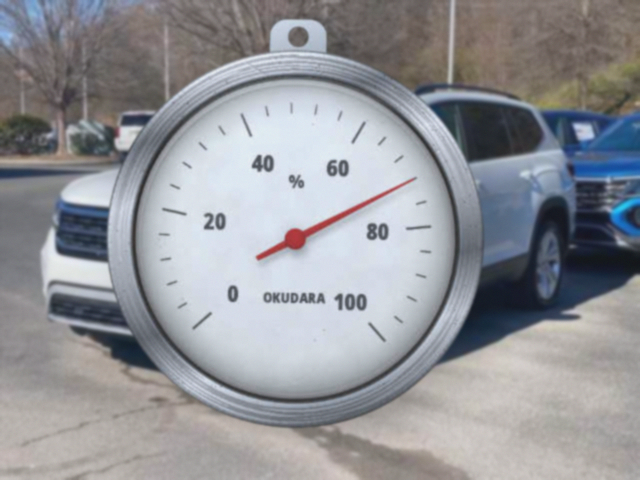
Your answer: 72,%
